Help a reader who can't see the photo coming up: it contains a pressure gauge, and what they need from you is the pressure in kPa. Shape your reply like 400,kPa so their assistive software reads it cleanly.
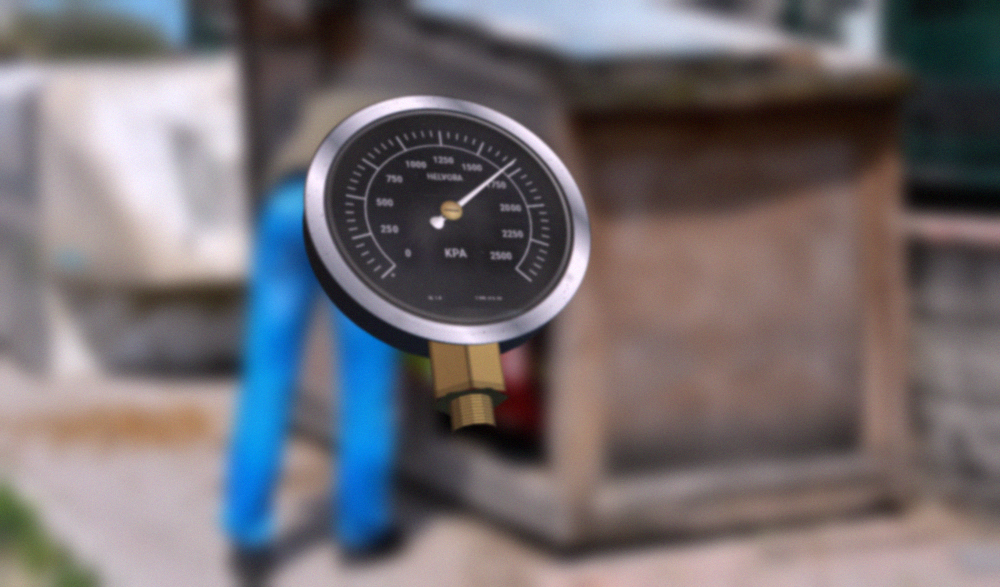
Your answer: 1700,kPa
